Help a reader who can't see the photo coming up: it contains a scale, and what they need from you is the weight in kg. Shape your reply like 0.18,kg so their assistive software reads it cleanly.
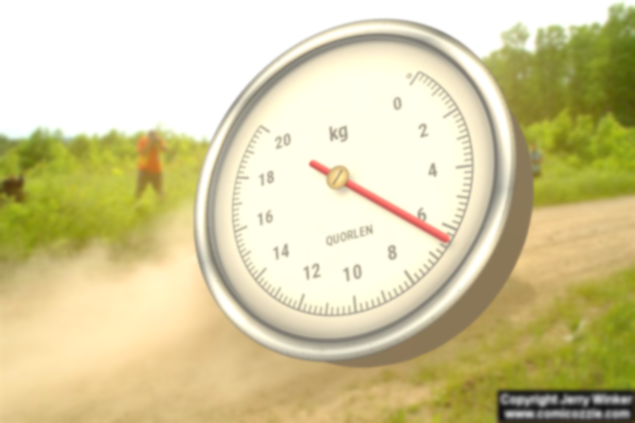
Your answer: 6.4,kg
